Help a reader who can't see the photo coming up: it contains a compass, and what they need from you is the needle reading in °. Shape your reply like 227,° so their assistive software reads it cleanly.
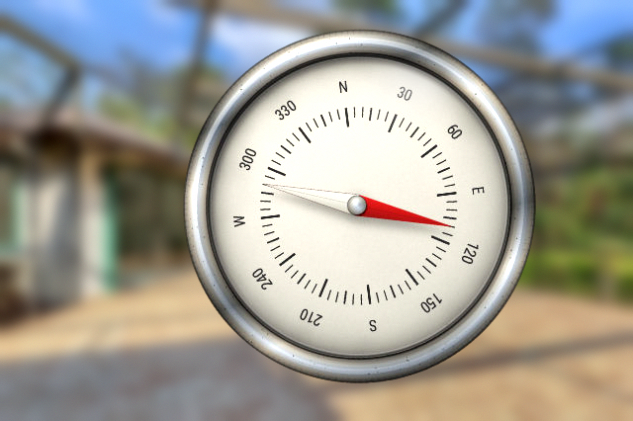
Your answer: 110,°
